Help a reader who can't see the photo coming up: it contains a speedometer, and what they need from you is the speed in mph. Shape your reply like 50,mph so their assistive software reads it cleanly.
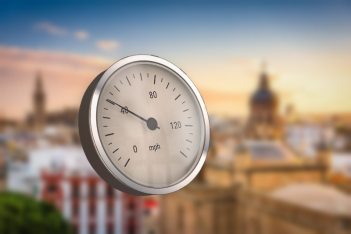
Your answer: 40,mph
